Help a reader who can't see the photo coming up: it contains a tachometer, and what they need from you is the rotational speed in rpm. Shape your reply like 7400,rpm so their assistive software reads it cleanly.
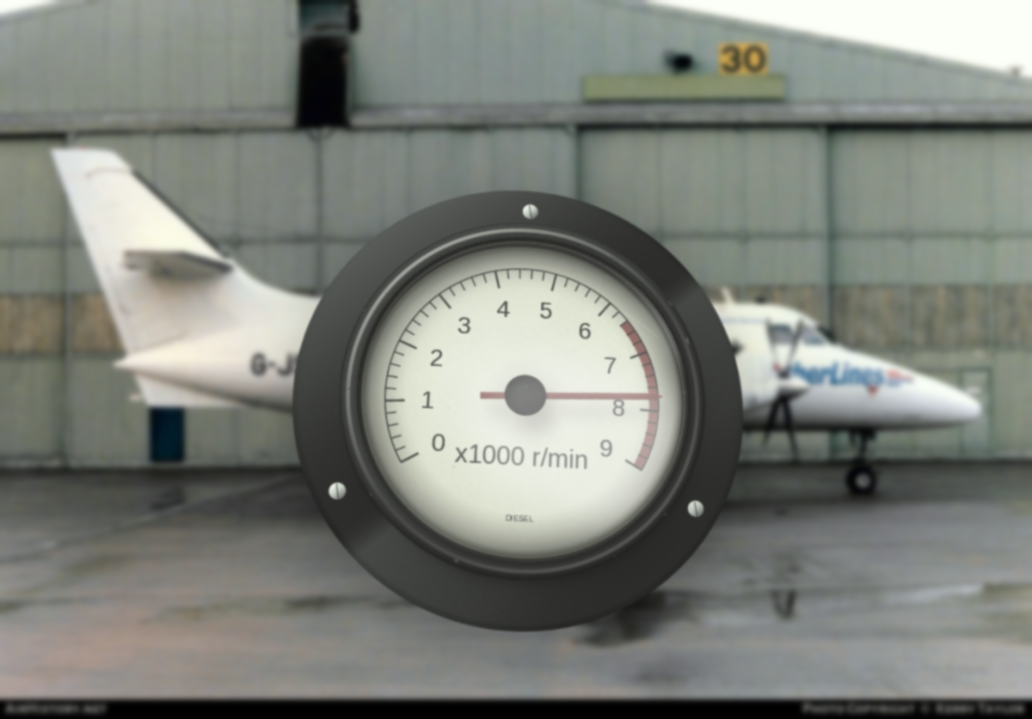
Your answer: 7800,rpm
